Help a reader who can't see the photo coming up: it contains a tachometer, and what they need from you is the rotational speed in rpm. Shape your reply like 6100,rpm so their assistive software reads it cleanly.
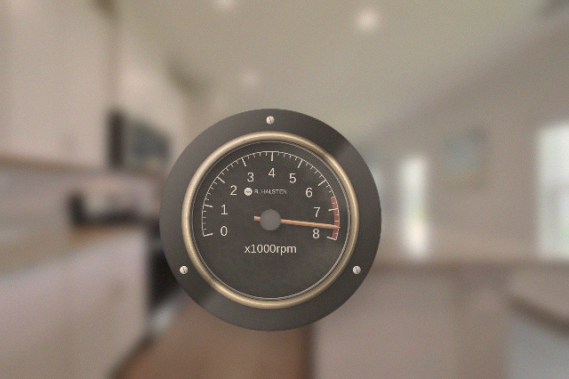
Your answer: 7600,rpm
